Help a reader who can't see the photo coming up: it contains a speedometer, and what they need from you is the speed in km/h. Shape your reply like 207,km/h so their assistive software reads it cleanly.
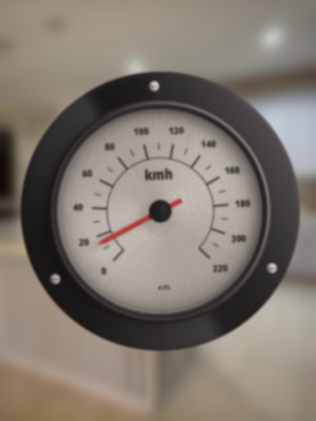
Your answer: 15,km/h
